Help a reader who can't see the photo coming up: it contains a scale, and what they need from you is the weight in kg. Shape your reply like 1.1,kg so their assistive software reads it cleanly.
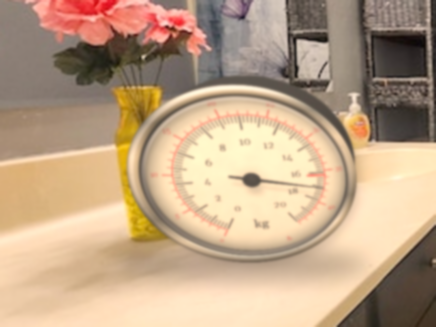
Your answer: 17,kg
